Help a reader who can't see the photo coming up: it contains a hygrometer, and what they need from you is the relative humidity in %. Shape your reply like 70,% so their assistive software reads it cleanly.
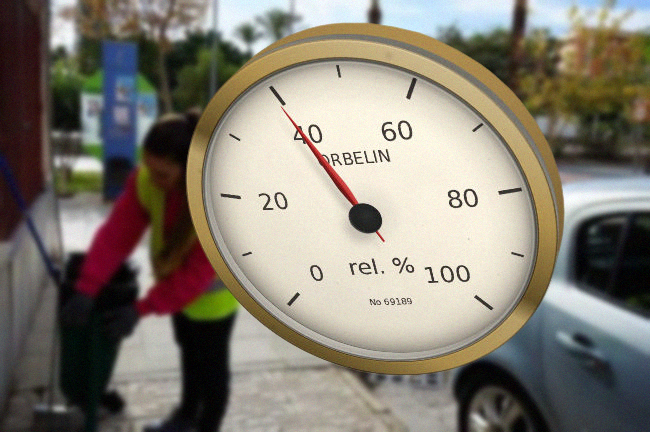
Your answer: 40,%
